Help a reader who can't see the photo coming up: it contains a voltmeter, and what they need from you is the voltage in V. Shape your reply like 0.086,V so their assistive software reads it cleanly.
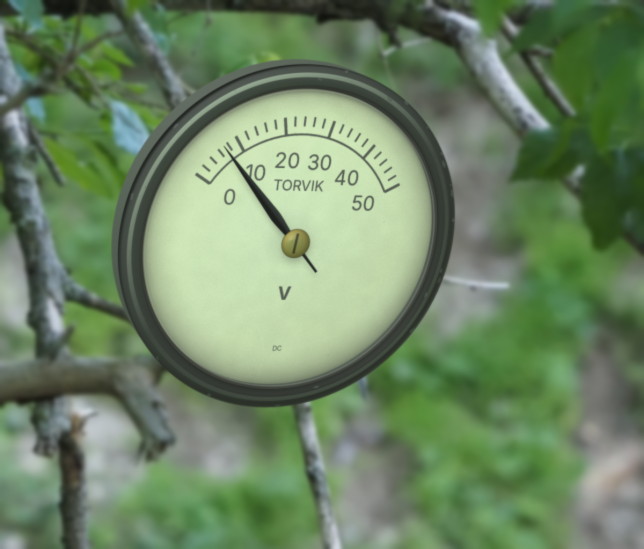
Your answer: 7,V
